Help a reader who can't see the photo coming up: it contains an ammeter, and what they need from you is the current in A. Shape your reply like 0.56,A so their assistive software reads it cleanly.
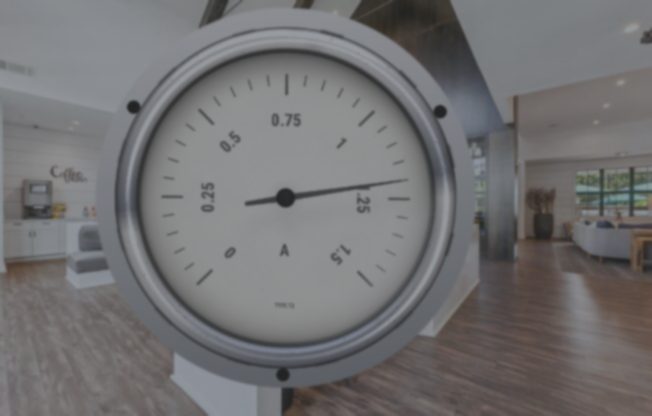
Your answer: 1.2,A
